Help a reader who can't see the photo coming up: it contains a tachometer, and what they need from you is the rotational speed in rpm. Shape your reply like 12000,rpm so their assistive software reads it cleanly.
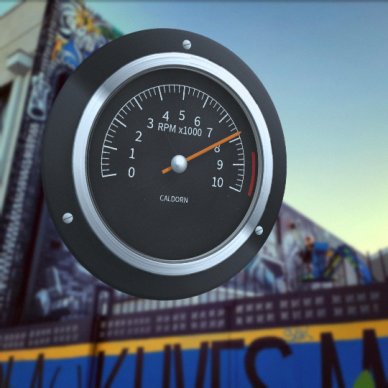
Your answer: 7800,rpm
